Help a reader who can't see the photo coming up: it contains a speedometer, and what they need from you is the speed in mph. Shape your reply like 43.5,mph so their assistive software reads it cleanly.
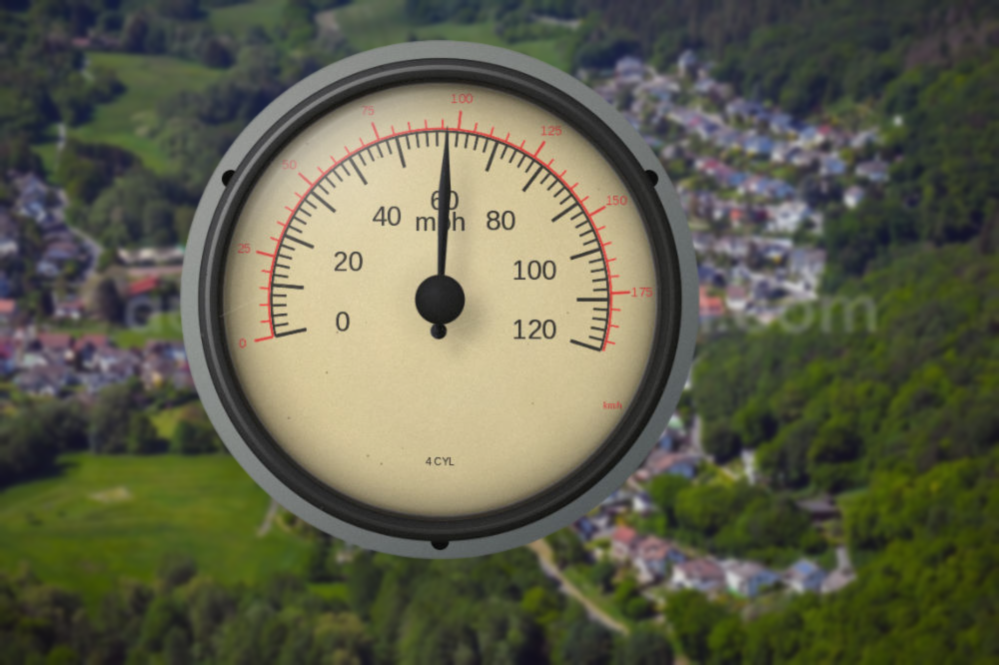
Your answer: 60,mph
